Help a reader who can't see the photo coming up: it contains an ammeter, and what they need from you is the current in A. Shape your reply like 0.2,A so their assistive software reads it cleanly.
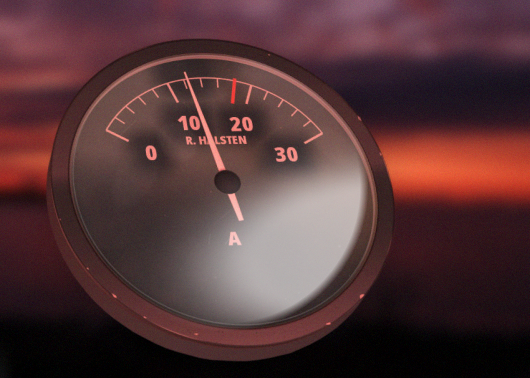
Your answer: 12,A
